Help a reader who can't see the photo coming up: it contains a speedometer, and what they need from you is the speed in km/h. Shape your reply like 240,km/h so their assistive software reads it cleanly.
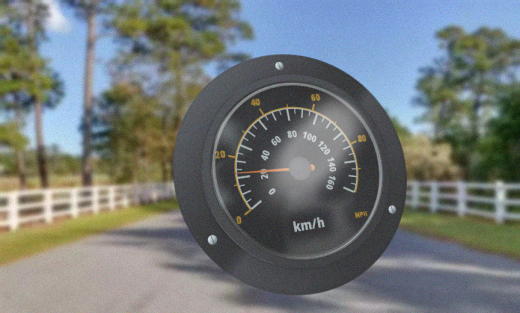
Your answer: 22.5,km/h
